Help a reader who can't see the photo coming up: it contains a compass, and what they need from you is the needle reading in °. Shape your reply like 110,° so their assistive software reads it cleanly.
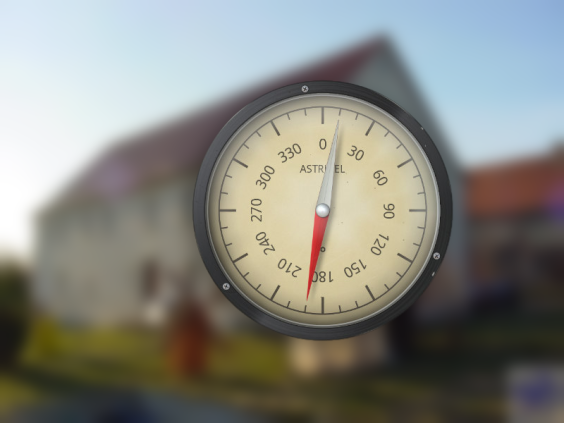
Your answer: 190,°
